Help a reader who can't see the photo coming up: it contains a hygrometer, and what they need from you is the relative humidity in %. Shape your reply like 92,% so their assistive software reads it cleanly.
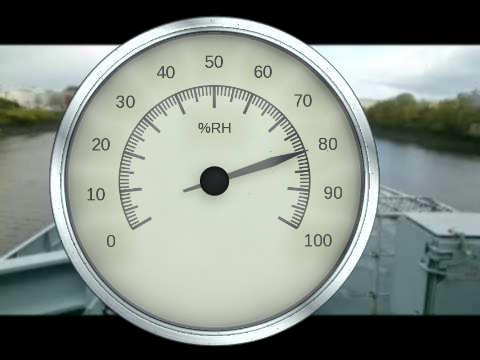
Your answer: 80,%
